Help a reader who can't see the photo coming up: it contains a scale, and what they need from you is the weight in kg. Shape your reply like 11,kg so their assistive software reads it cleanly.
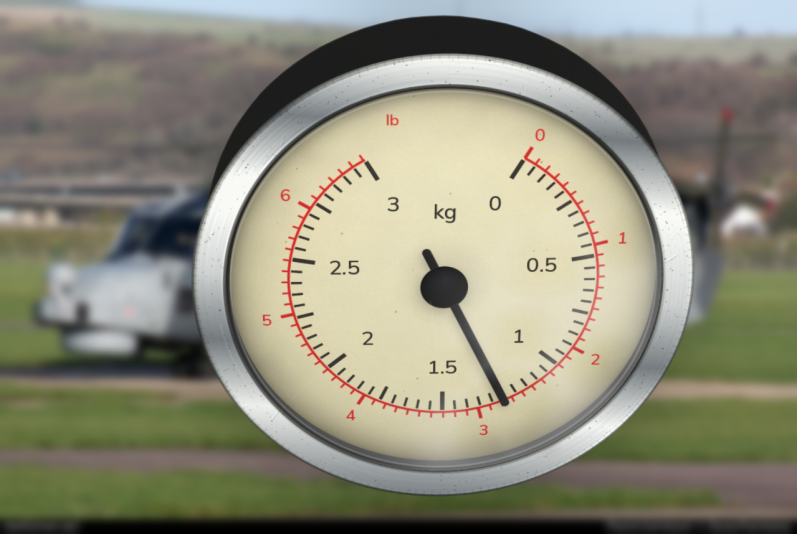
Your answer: 1.25,kg
